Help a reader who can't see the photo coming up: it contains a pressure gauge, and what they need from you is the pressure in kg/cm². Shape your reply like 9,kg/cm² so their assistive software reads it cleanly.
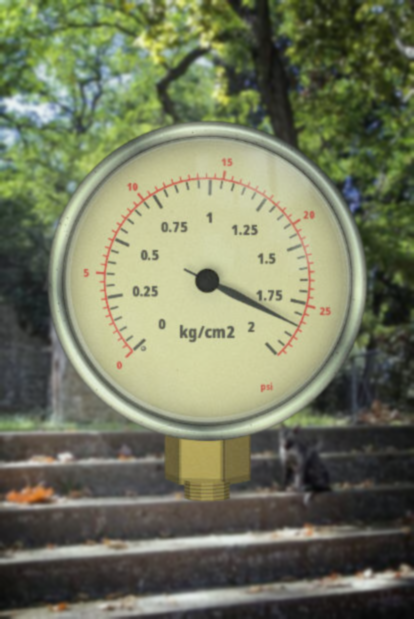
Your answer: 1.85,kg/cm²
